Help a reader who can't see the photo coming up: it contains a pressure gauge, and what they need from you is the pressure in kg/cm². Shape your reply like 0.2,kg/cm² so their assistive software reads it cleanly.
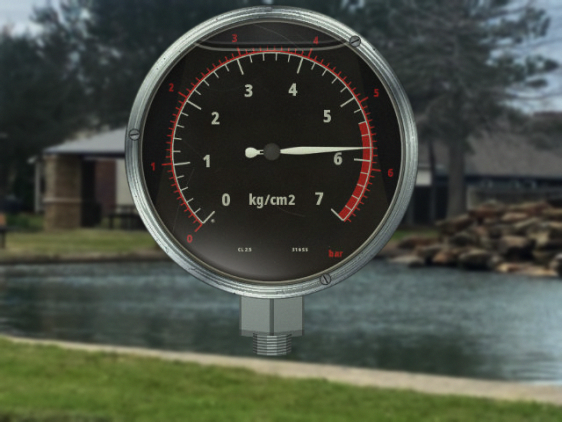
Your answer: 5.8,kg/cm²
